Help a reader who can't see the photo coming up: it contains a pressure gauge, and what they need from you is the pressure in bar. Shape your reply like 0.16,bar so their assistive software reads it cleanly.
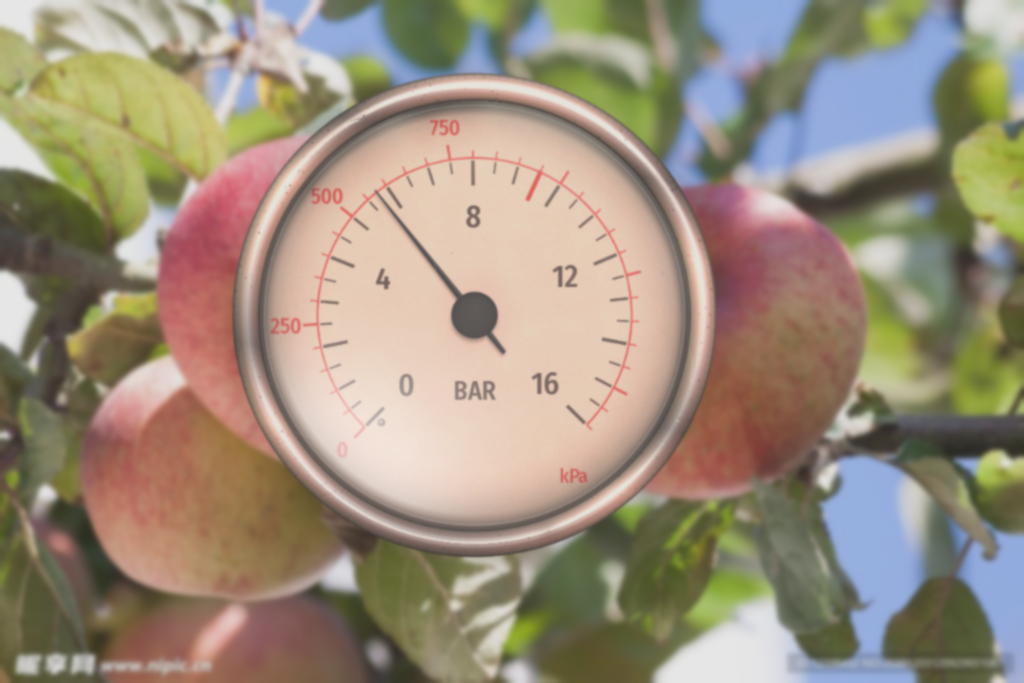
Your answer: 5.75,bar
